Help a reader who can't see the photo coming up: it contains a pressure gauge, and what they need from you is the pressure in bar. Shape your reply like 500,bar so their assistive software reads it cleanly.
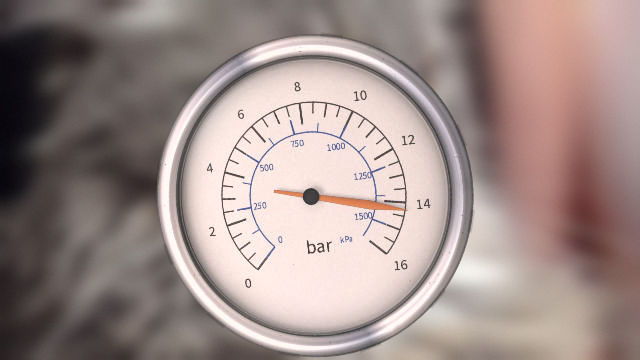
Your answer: 14.25,bar
